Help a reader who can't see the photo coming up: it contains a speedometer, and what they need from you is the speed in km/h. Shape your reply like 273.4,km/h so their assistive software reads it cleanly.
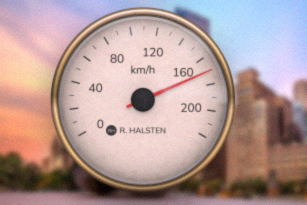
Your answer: 170,km/h
